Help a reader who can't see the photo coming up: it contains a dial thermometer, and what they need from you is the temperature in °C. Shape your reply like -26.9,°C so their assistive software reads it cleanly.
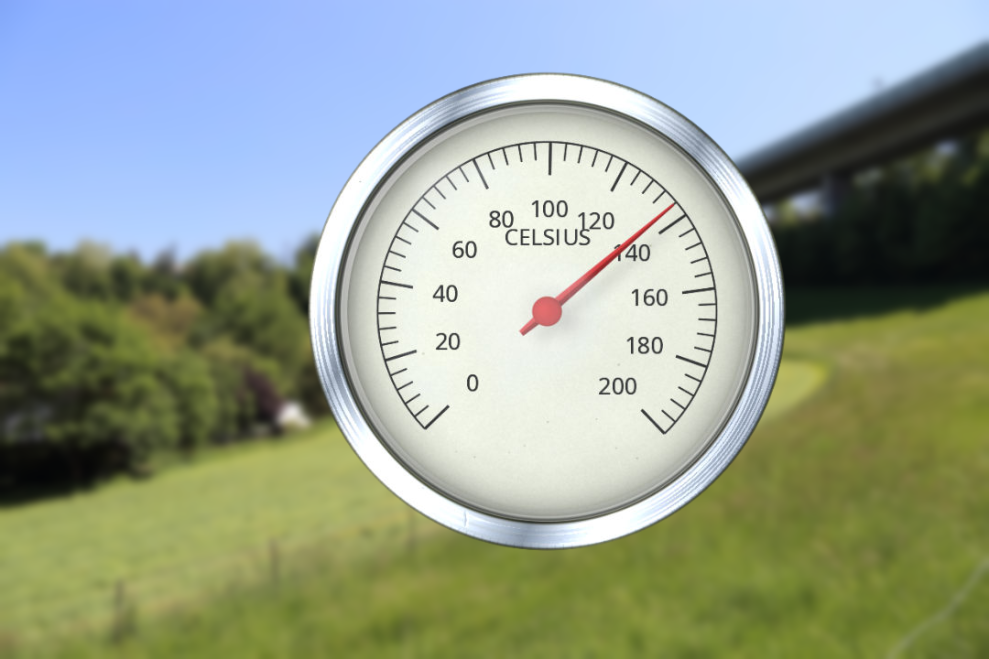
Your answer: 136,°C
